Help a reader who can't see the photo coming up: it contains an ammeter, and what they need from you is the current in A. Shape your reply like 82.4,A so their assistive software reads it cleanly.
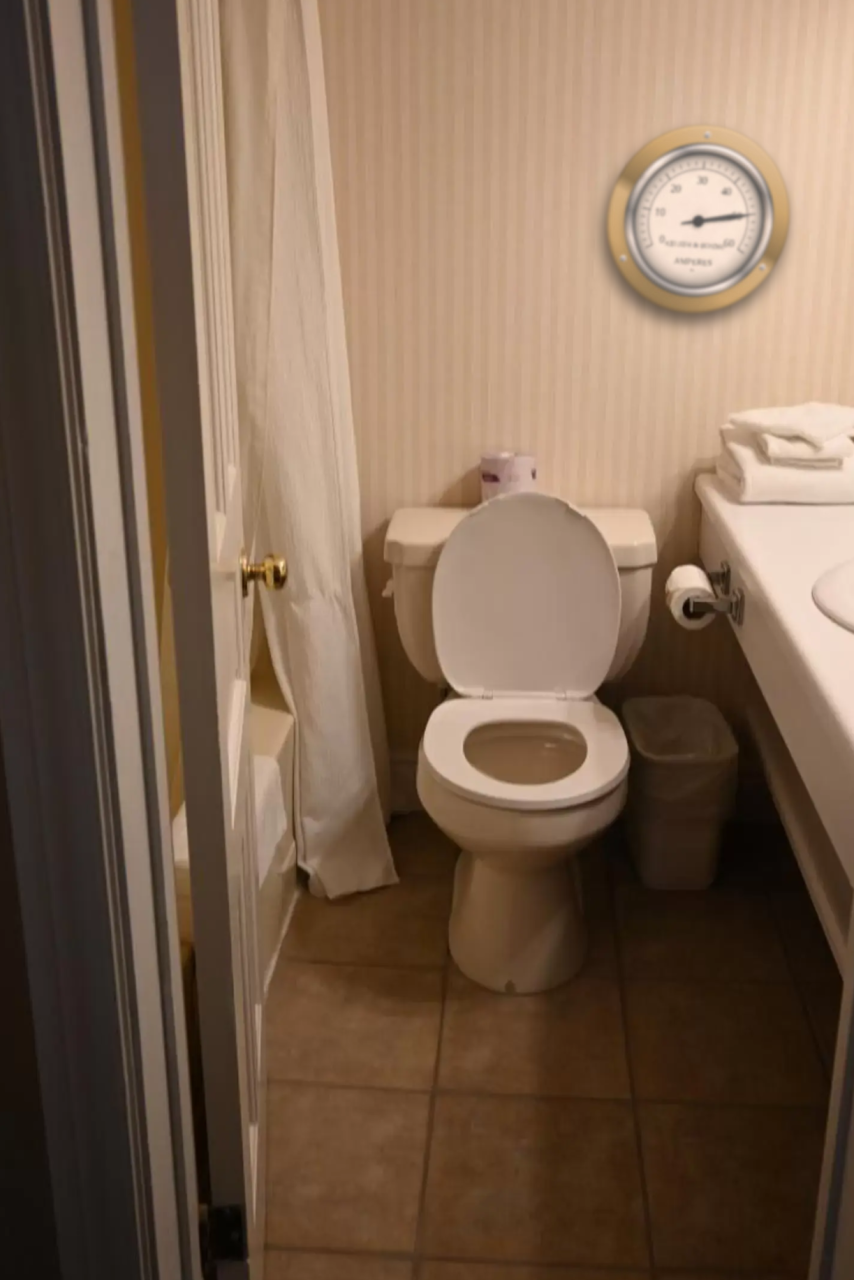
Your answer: 50,A
